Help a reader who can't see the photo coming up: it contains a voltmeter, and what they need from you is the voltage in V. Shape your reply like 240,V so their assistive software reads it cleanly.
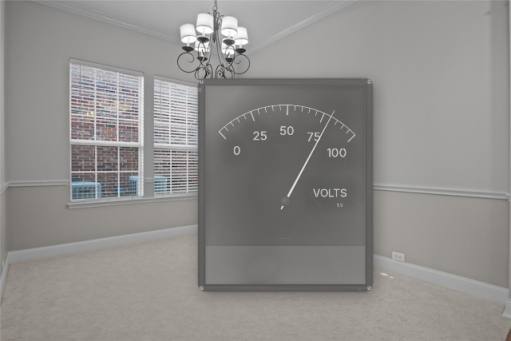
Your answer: 80,V
